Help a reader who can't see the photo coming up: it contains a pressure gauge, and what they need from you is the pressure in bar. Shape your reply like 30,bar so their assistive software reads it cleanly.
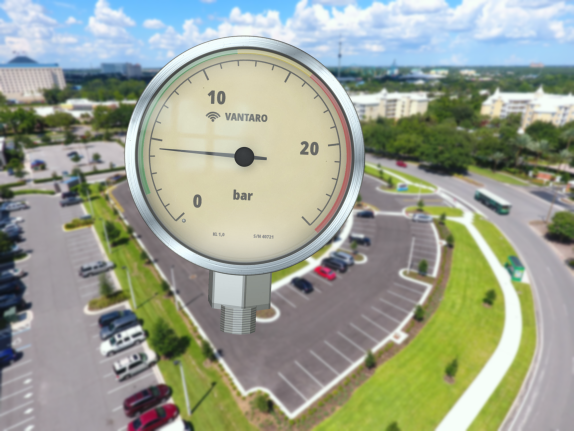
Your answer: 4.5,bar
